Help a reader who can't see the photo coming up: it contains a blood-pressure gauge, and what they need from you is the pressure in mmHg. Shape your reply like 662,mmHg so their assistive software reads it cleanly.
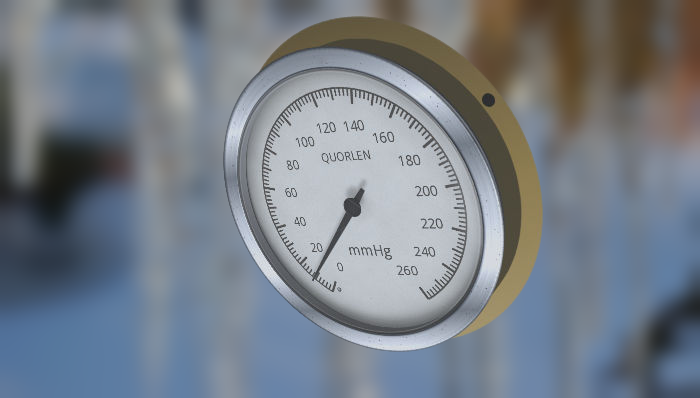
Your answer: 10,mmHg
